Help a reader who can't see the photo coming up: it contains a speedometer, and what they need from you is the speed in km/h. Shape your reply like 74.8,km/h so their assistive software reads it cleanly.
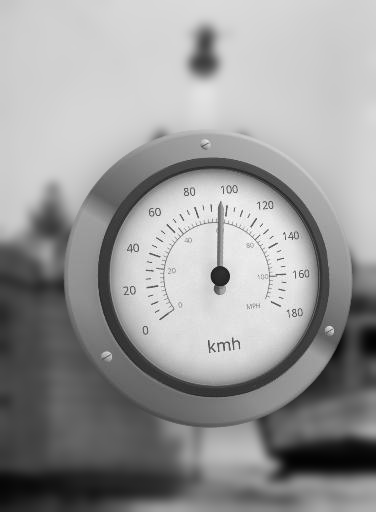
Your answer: 95,km/h
